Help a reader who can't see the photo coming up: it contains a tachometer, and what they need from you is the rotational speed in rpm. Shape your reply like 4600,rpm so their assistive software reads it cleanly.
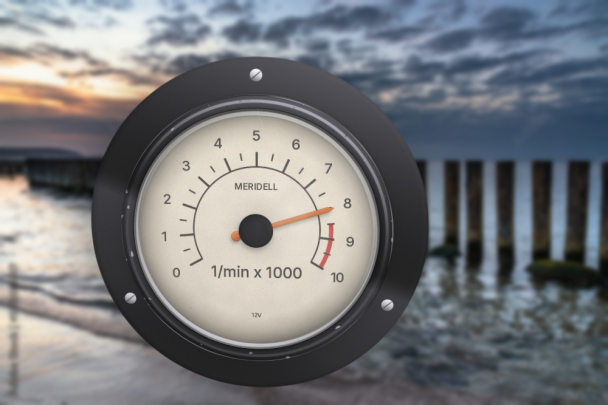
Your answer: 8000,rpm
